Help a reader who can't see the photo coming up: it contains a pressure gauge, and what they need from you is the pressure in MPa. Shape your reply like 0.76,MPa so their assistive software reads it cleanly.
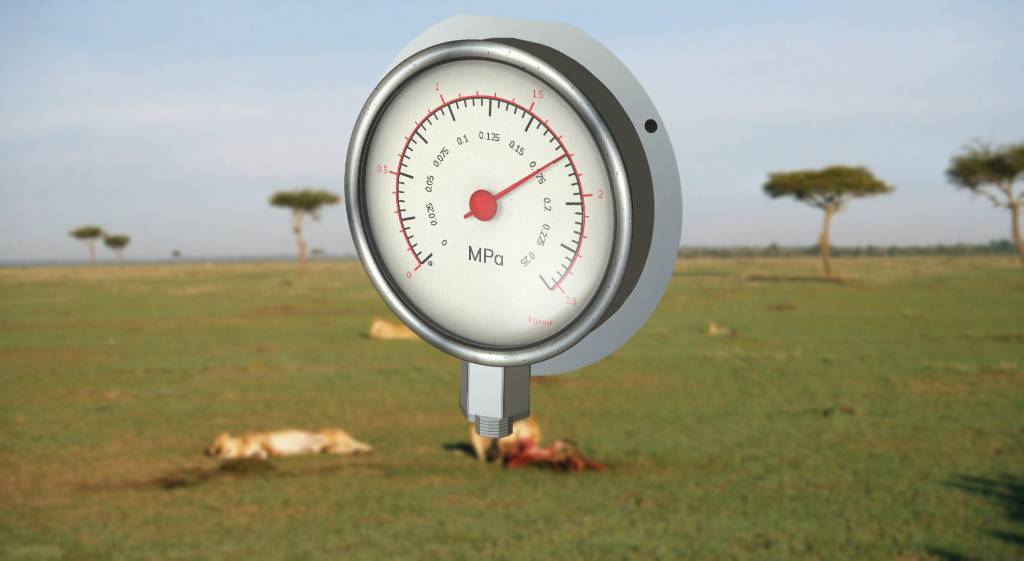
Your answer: 0.175,MPa
